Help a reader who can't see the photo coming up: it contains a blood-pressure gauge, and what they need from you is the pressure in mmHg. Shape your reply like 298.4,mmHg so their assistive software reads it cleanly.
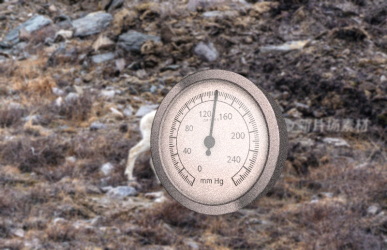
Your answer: 140,mmHg
